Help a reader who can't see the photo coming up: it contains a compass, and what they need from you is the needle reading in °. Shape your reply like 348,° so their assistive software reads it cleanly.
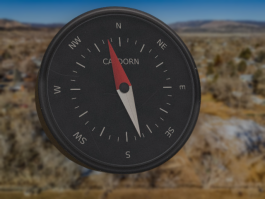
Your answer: 345,°
